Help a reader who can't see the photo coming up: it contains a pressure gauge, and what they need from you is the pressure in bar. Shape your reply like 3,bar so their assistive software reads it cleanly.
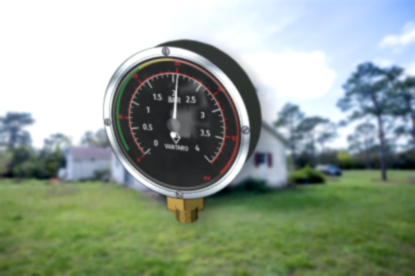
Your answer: 2.1,bar
